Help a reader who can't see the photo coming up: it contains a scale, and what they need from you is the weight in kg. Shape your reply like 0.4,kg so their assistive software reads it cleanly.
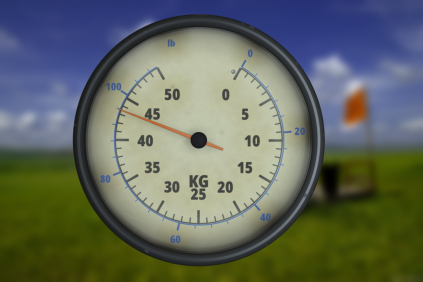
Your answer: 43.5,kg
